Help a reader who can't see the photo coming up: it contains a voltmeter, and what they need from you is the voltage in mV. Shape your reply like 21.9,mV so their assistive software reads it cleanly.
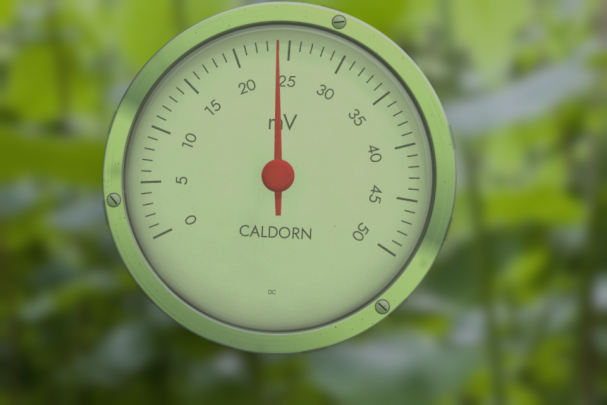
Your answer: 24,mV
